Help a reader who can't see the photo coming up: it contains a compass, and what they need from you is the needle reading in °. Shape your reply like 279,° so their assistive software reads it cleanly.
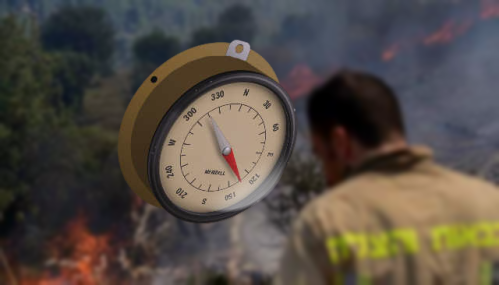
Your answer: 135,°
